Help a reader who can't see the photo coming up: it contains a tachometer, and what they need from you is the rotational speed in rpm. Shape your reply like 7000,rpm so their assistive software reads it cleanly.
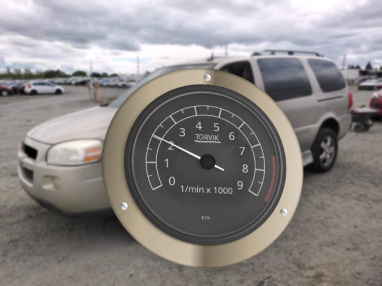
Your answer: 2000,rpm
